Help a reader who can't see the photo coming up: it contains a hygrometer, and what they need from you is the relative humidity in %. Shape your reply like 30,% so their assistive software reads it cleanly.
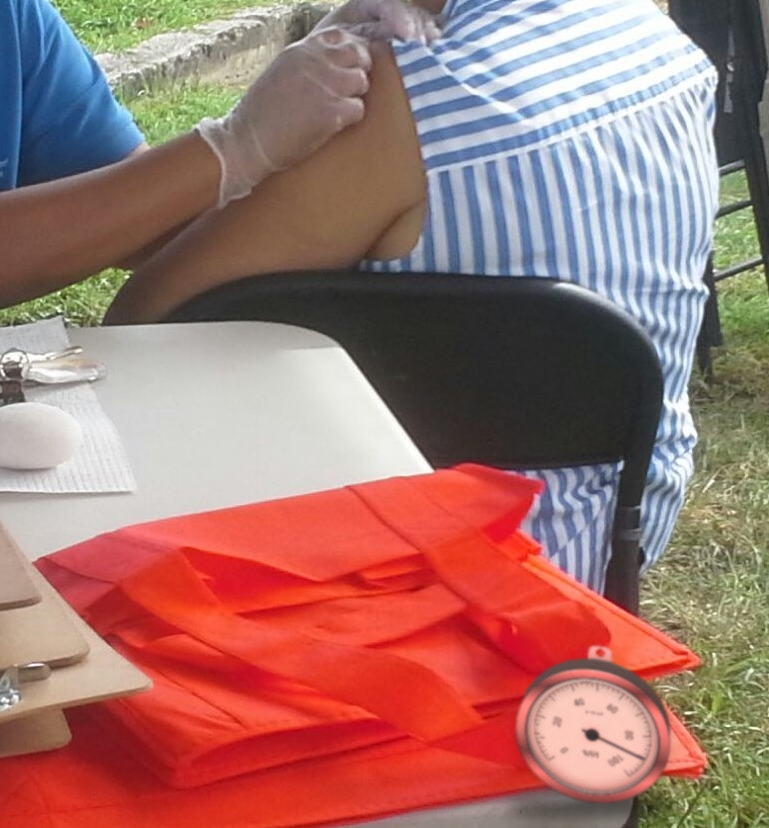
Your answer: 90,%
